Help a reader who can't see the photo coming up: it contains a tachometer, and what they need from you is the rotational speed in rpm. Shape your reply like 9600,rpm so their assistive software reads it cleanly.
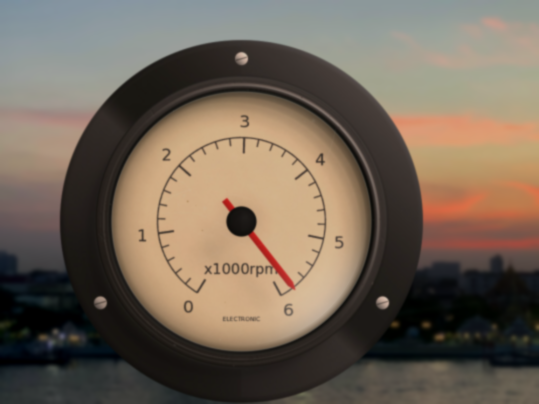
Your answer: 5800,rpm
